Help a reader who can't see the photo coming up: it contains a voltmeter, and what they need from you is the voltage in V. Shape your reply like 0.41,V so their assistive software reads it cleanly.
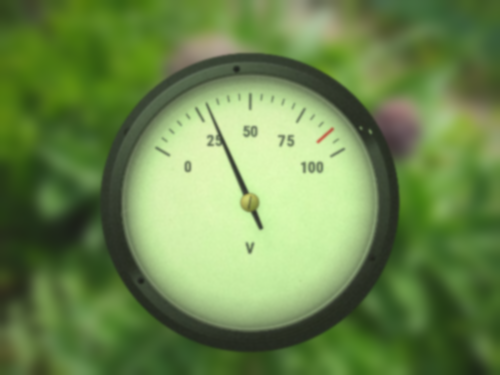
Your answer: 30,V
